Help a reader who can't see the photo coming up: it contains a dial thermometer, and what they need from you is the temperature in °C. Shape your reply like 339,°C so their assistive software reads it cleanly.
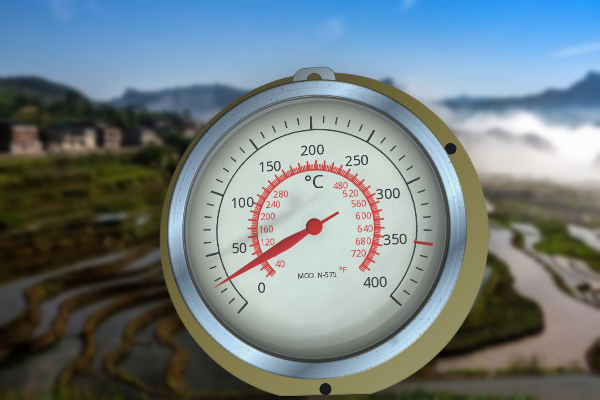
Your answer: 25,°C
